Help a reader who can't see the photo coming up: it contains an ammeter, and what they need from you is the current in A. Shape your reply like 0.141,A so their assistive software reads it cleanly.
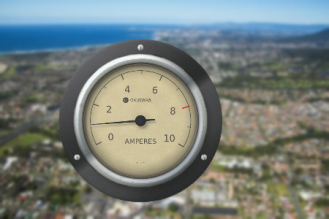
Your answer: 1,A
